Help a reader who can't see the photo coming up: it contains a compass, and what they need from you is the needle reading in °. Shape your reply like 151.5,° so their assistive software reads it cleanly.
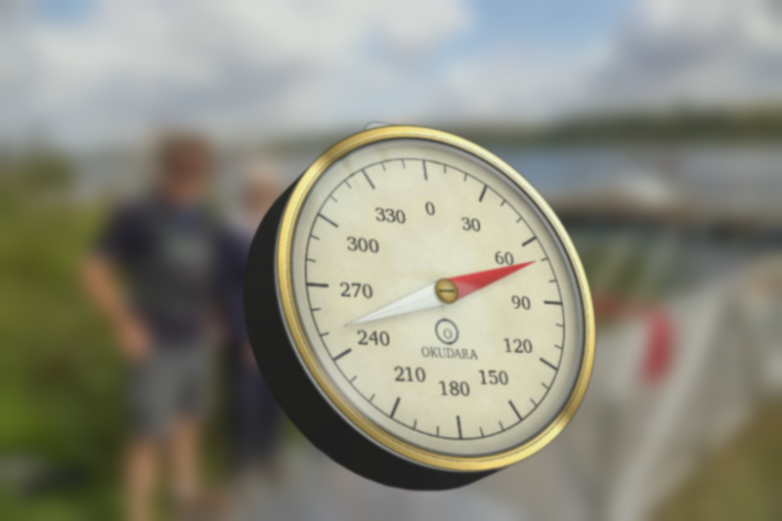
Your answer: 70,°
